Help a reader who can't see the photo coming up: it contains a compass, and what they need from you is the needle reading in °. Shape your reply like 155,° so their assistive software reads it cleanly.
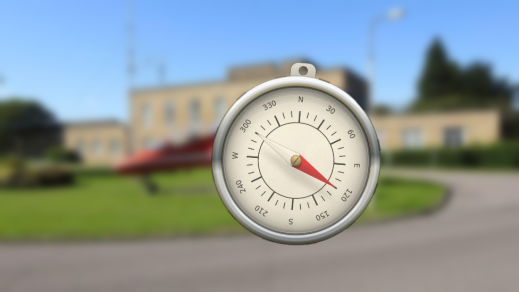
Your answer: 120,°
